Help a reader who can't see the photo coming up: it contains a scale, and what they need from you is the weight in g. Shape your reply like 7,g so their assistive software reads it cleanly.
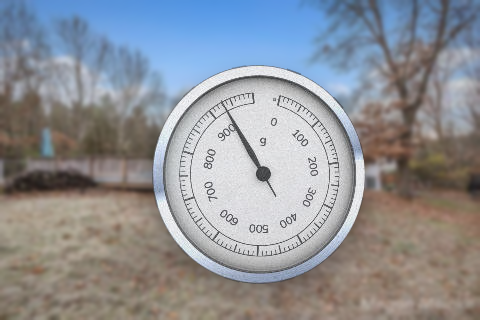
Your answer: 930,g
